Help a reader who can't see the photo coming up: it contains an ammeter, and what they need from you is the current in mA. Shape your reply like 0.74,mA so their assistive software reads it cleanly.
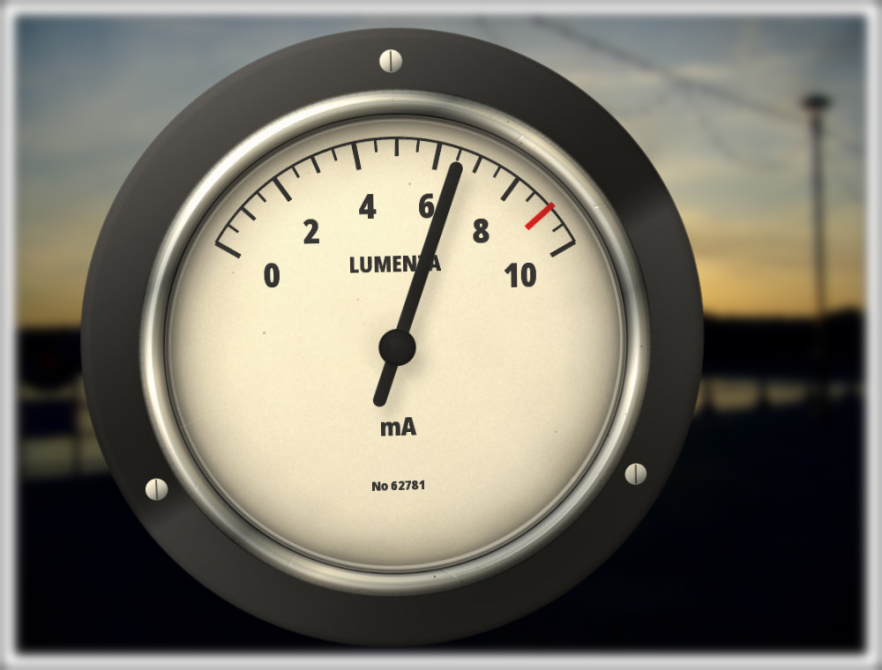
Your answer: 6.5,mA
